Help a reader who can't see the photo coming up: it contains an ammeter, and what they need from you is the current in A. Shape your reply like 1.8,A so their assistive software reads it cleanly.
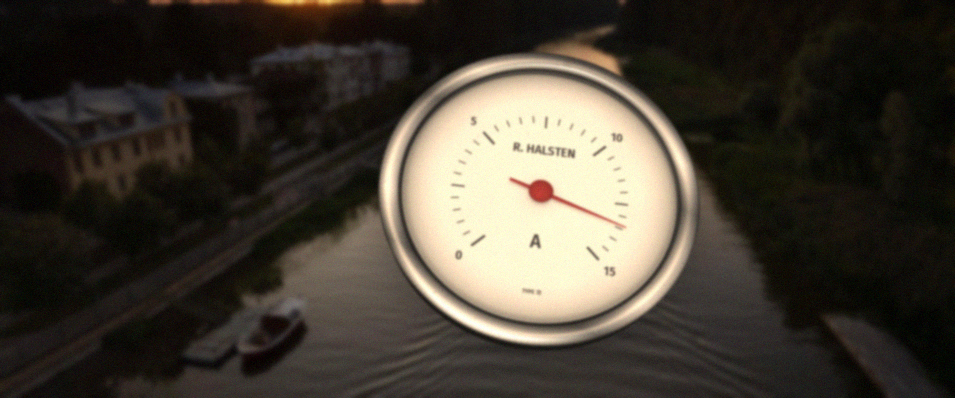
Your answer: 13.5,A
